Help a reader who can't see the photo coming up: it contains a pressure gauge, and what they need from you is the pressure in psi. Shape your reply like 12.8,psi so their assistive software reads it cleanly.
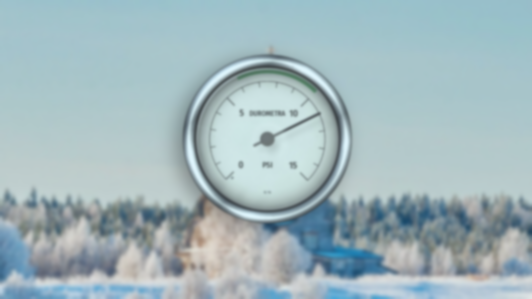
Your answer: 11,psi
